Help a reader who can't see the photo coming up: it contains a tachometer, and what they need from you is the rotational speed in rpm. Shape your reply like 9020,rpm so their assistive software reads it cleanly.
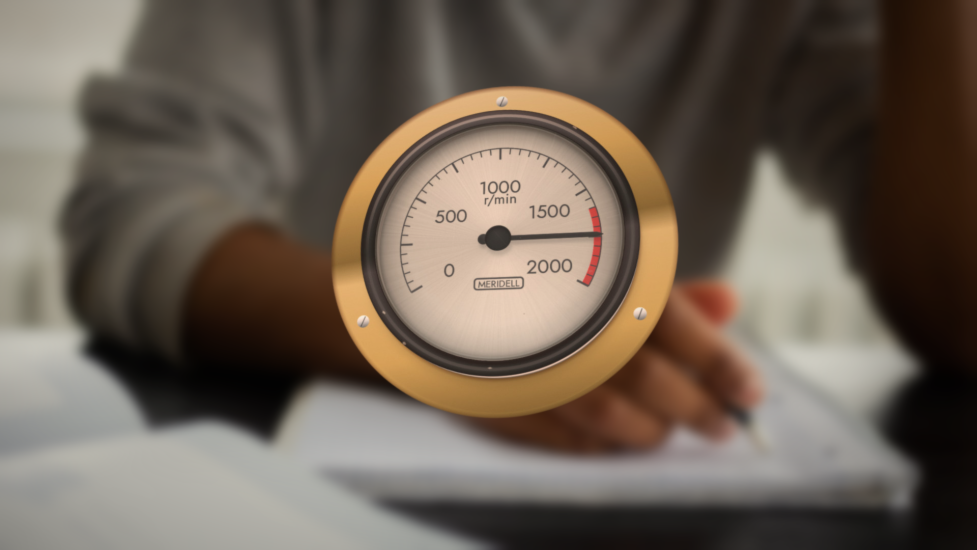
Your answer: 1750,rpm
